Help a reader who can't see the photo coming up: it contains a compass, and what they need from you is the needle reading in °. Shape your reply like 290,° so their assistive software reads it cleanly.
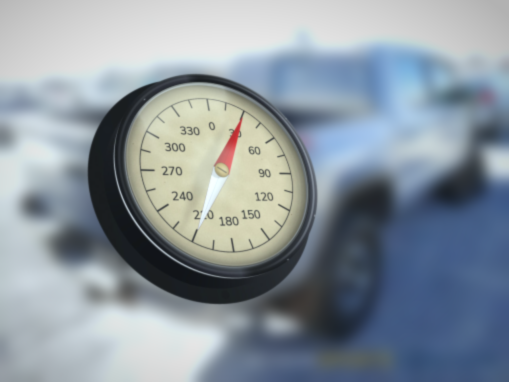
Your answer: 30,°
